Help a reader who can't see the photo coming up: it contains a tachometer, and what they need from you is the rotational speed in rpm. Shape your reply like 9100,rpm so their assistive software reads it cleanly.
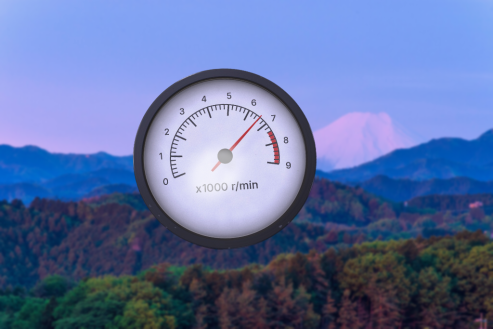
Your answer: 6600,rpm
